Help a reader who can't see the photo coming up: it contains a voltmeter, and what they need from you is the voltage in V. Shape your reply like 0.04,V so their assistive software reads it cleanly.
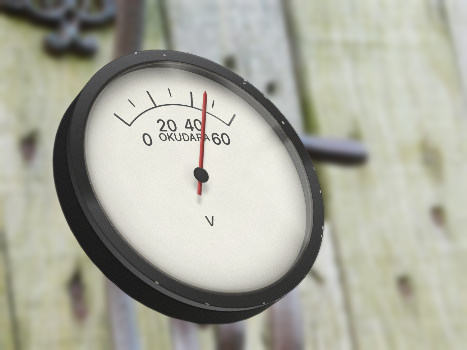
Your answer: 45,V
